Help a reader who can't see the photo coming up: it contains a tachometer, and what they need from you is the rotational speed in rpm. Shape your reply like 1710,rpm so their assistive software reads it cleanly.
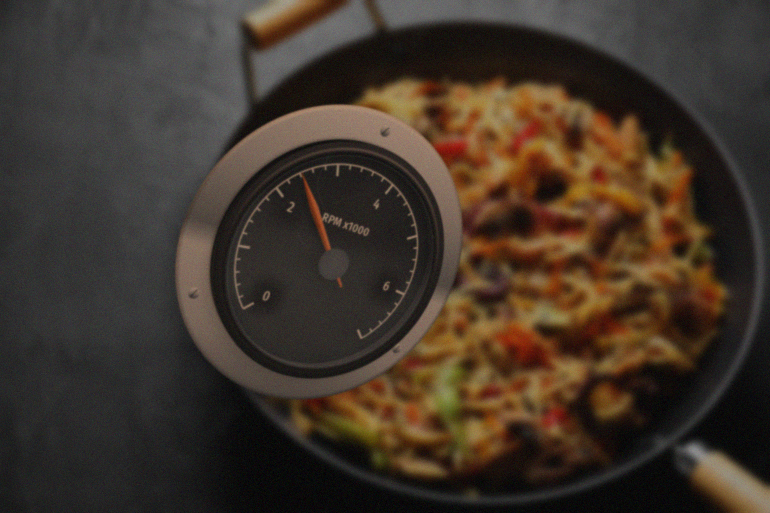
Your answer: 2400,rpm
